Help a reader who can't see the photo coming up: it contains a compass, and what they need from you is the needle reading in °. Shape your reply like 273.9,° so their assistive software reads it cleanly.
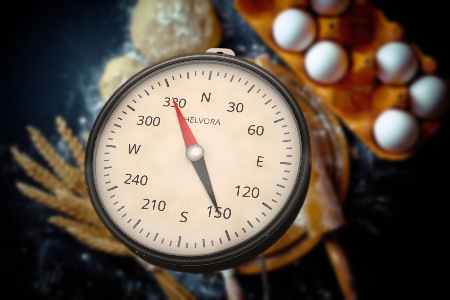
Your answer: 330,°
